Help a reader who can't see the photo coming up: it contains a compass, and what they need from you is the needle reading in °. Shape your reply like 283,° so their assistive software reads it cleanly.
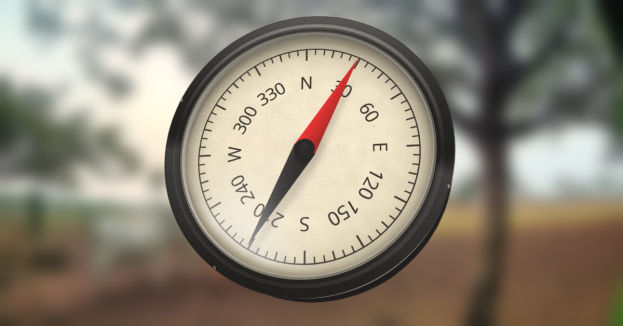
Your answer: 30,°
